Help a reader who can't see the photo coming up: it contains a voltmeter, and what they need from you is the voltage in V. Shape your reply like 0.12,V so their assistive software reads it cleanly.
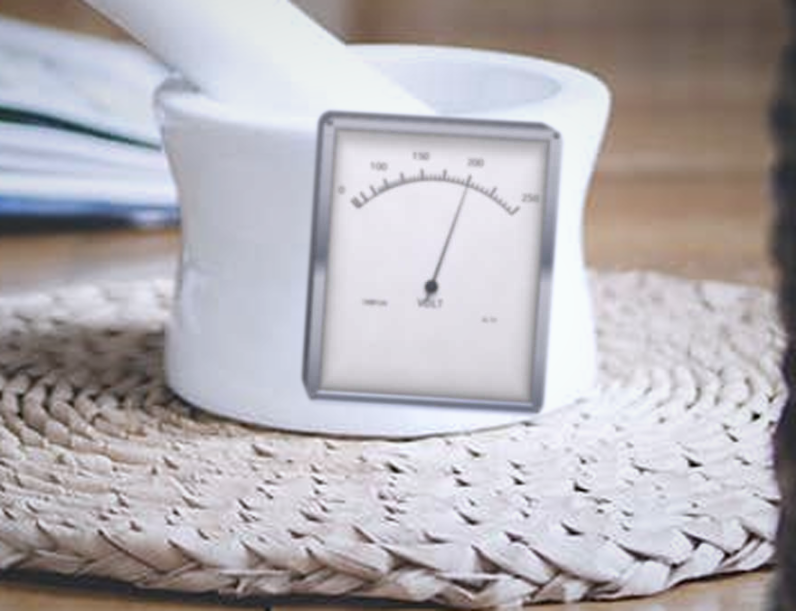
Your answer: 200,V
